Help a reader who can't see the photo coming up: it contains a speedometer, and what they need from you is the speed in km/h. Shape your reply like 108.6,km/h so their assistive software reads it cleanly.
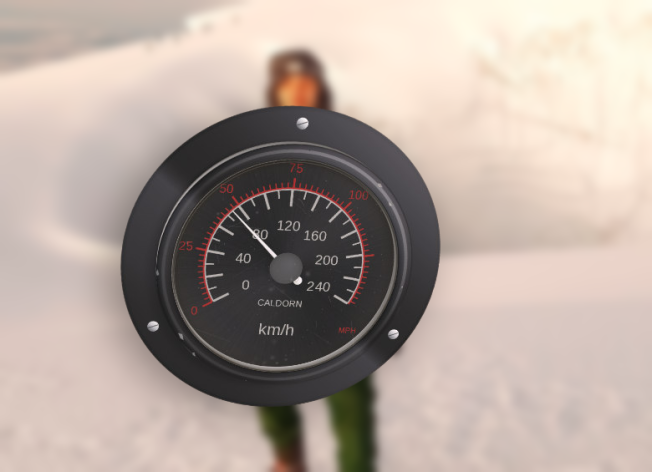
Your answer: 75,km/h
